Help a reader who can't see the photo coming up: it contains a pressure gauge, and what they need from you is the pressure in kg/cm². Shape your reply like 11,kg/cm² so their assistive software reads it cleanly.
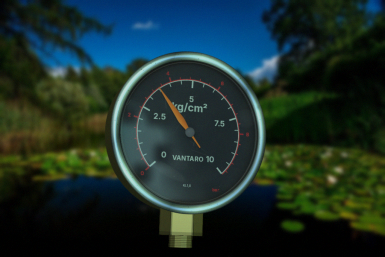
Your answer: 3.5,kg/cm²
